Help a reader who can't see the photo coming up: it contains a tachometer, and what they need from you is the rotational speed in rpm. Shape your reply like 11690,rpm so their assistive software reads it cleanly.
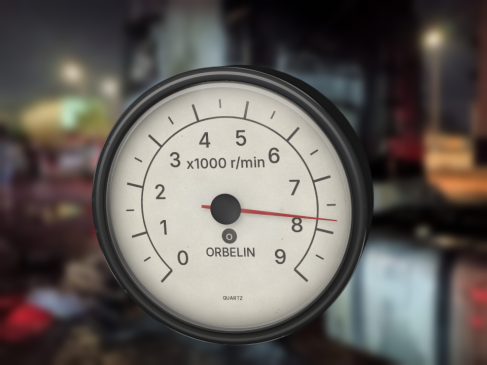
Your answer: 7750,rpm
